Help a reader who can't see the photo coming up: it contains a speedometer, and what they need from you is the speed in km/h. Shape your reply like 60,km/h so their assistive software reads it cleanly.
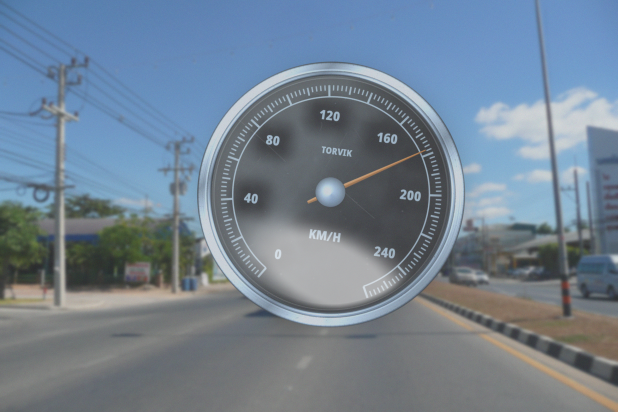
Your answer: 178,km/h
